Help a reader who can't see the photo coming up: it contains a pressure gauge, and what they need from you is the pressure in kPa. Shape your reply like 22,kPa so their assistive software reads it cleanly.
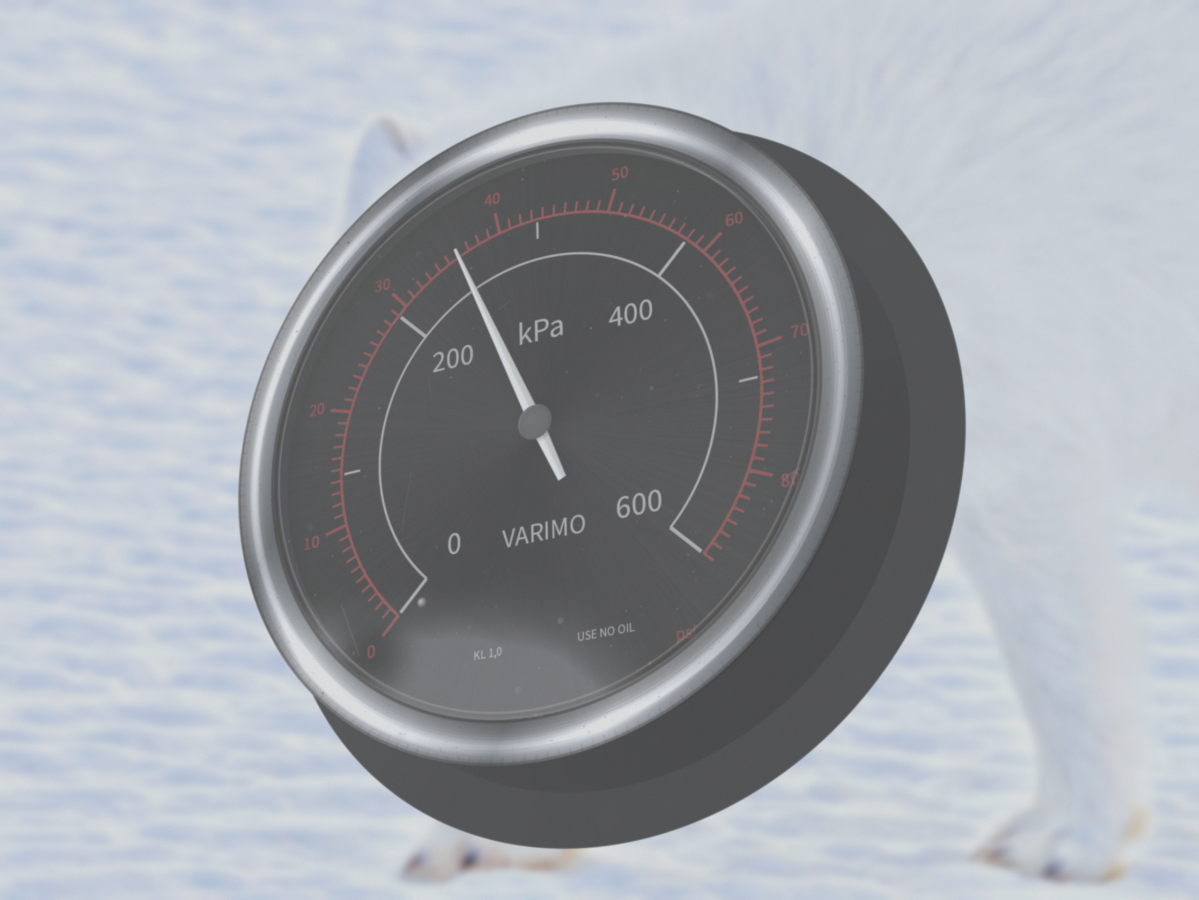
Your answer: 250,kPa
